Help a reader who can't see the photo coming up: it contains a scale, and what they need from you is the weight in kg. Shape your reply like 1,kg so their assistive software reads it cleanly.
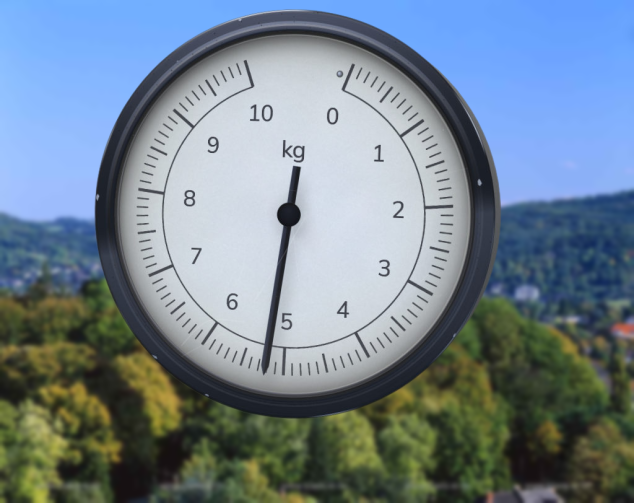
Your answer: 5.2,kg
